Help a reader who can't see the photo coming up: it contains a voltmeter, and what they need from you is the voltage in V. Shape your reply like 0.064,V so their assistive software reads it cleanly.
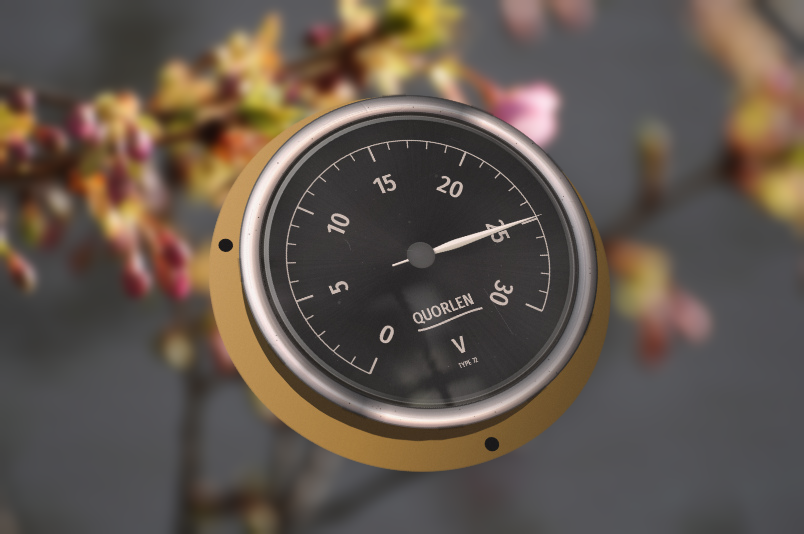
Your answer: 25,V
